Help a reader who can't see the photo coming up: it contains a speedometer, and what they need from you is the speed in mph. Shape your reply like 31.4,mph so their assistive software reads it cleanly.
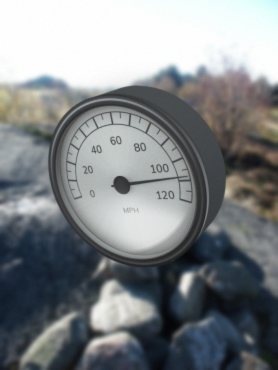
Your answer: 107.5,mph
